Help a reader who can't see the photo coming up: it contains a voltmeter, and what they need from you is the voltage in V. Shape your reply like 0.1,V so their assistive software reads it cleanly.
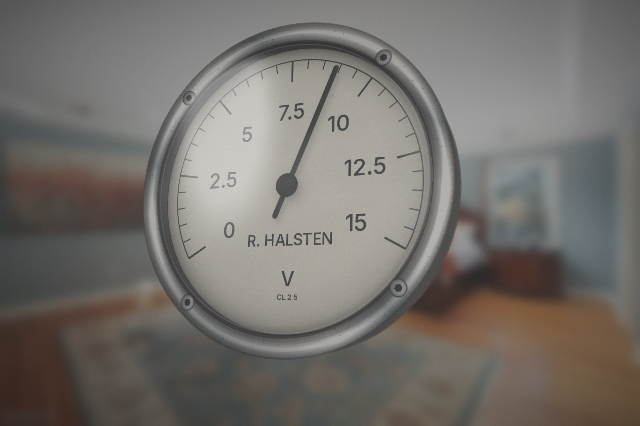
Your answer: 9,V
